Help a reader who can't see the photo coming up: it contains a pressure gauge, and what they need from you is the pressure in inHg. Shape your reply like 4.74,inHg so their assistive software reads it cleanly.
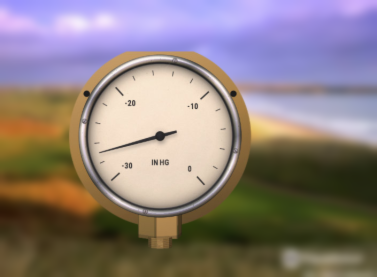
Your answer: -27,inHg
